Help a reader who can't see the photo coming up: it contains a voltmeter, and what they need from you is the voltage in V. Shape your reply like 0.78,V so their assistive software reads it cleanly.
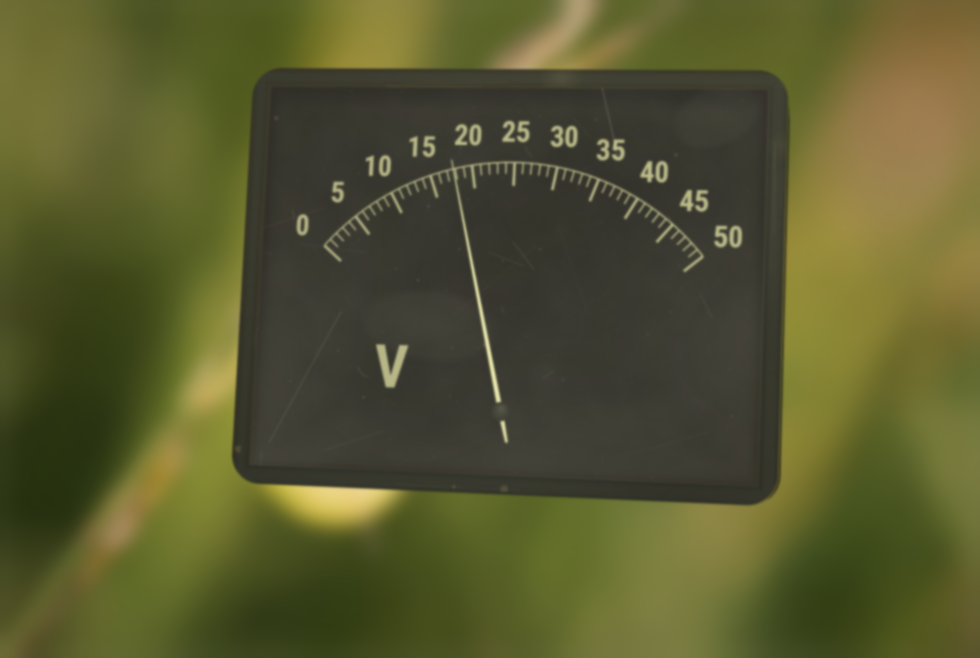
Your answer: 18,V
